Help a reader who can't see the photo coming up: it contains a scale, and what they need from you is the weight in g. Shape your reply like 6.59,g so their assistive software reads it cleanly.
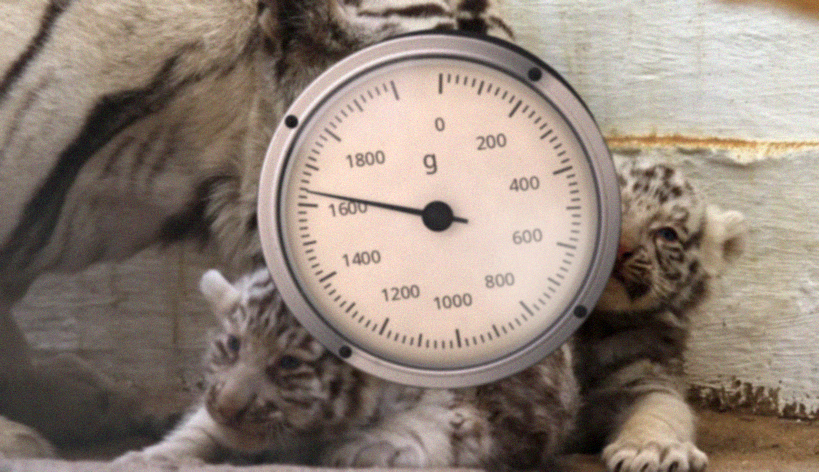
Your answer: 1640,g
